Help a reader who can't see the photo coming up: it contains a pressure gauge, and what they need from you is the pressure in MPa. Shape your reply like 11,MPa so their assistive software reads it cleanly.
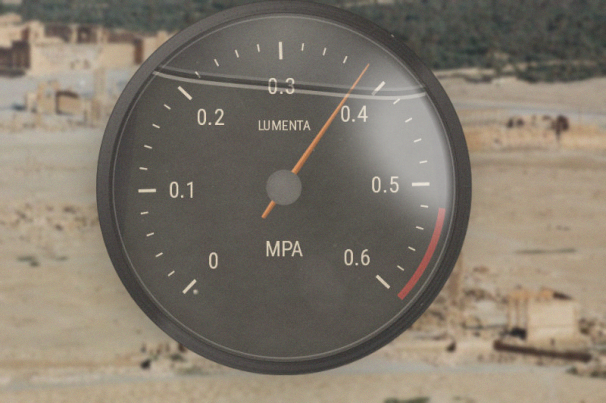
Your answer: 0.38,MPa
